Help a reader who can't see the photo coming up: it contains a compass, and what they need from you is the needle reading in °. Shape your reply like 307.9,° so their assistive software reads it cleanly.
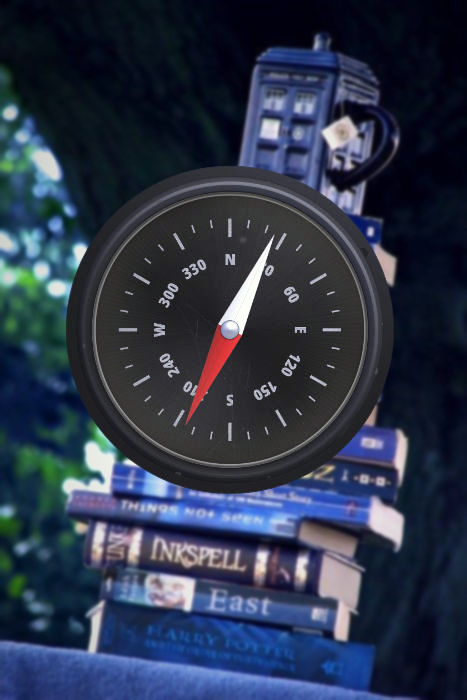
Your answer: 205,°
